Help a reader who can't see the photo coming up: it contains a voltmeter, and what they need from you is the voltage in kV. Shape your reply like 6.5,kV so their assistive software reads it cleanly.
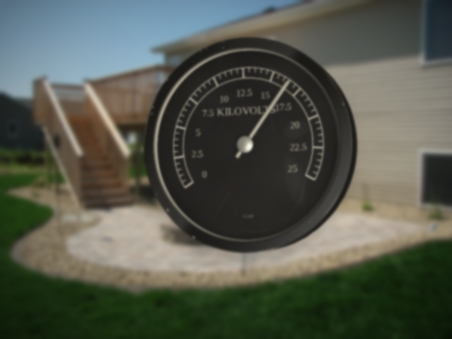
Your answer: 16.5,kV
